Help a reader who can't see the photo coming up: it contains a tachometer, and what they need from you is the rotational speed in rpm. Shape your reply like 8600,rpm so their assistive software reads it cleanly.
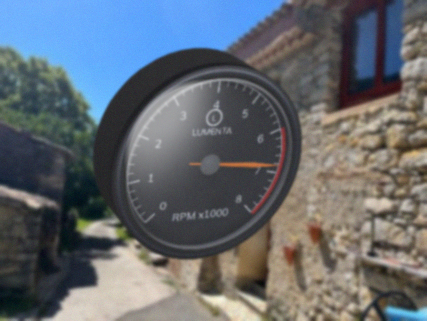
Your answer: 6800,rpm
